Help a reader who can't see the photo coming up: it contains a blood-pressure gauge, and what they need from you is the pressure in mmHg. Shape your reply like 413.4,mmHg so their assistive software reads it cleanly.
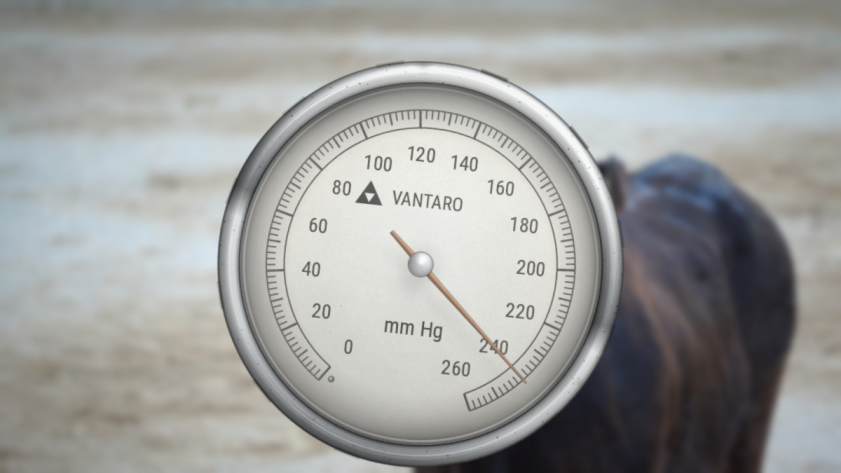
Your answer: 240,mmHg
